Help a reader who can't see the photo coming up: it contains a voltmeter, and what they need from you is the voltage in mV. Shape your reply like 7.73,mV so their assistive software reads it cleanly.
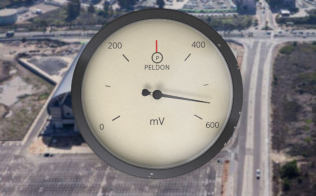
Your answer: 550,mV
